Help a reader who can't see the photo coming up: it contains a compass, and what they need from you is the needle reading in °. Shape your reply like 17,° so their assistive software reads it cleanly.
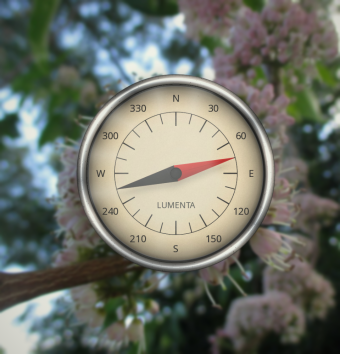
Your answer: 75,°
